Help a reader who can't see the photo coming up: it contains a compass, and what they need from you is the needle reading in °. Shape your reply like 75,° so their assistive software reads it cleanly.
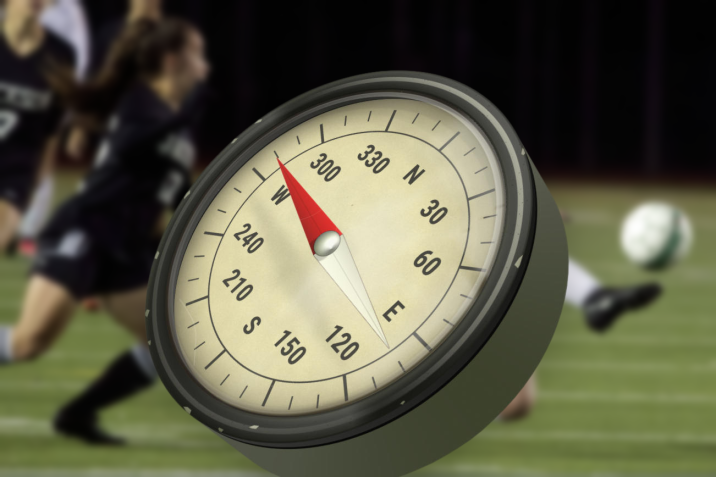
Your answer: 280,°
